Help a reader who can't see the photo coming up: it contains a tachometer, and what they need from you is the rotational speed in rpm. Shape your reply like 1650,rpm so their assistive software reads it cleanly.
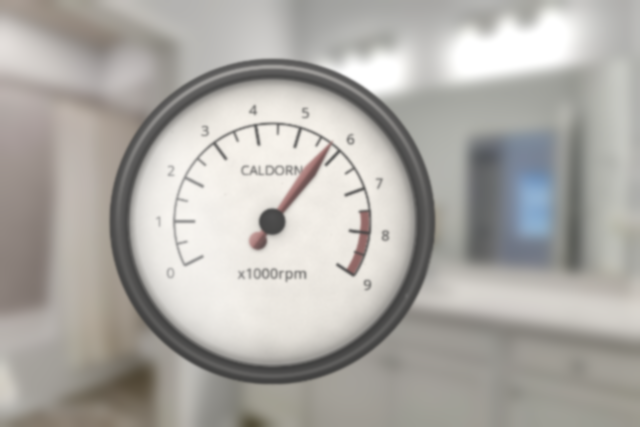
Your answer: 5750,rpm
